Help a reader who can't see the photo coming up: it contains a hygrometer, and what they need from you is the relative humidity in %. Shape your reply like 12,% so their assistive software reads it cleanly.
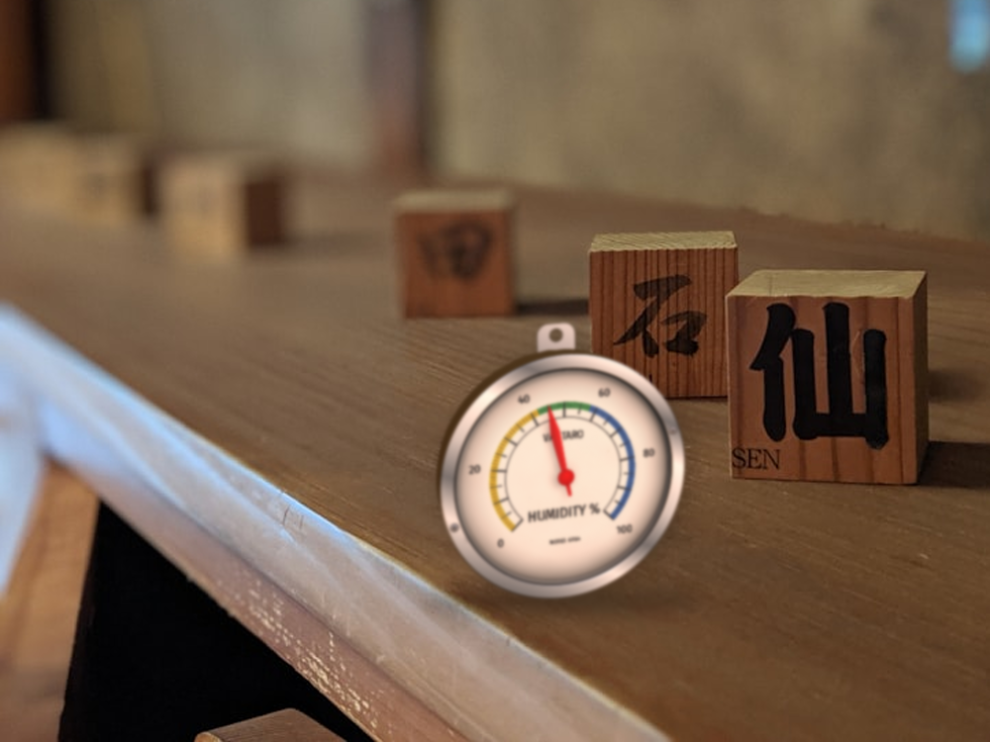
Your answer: 45,%
